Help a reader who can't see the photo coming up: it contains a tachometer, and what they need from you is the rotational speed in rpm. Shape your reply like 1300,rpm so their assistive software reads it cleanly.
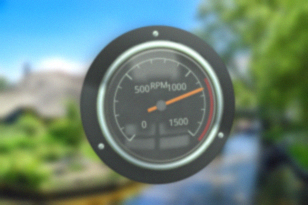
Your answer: 1150,rpm
